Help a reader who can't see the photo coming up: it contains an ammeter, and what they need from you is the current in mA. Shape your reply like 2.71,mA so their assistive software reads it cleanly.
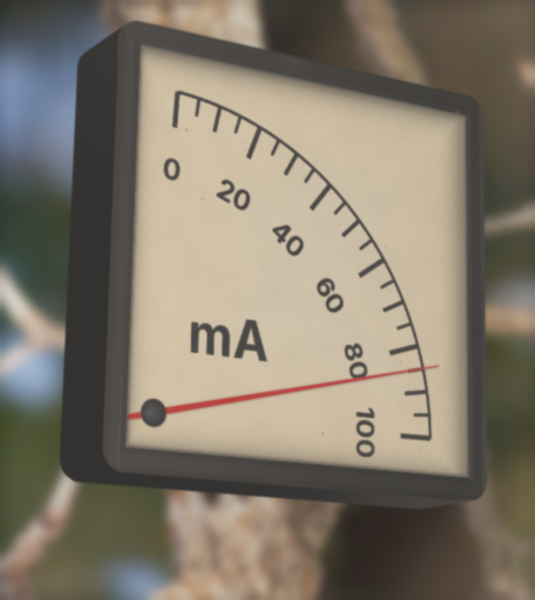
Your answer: 85,mA
